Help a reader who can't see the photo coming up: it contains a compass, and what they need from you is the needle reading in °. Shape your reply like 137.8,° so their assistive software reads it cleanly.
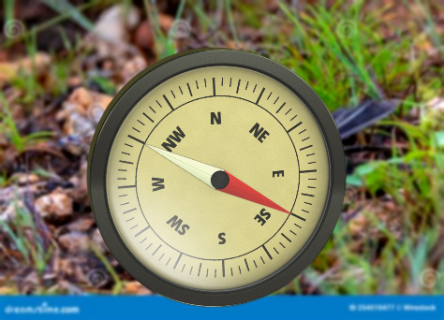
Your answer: 120,°
